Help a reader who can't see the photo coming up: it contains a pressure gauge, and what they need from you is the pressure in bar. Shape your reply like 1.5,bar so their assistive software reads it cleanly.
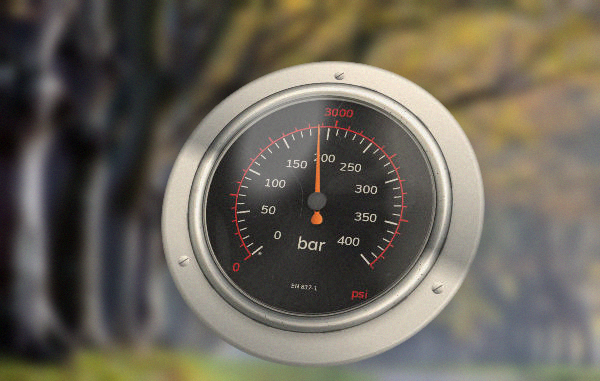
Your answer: 190,bar
